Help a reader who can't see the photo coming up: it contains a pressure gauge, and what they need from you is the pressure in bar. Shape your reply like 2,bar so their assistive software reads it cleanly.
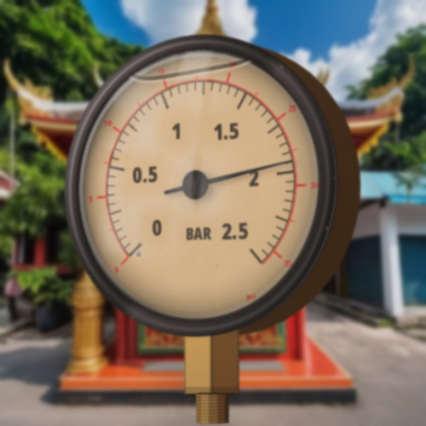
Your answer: 1.95,bar
